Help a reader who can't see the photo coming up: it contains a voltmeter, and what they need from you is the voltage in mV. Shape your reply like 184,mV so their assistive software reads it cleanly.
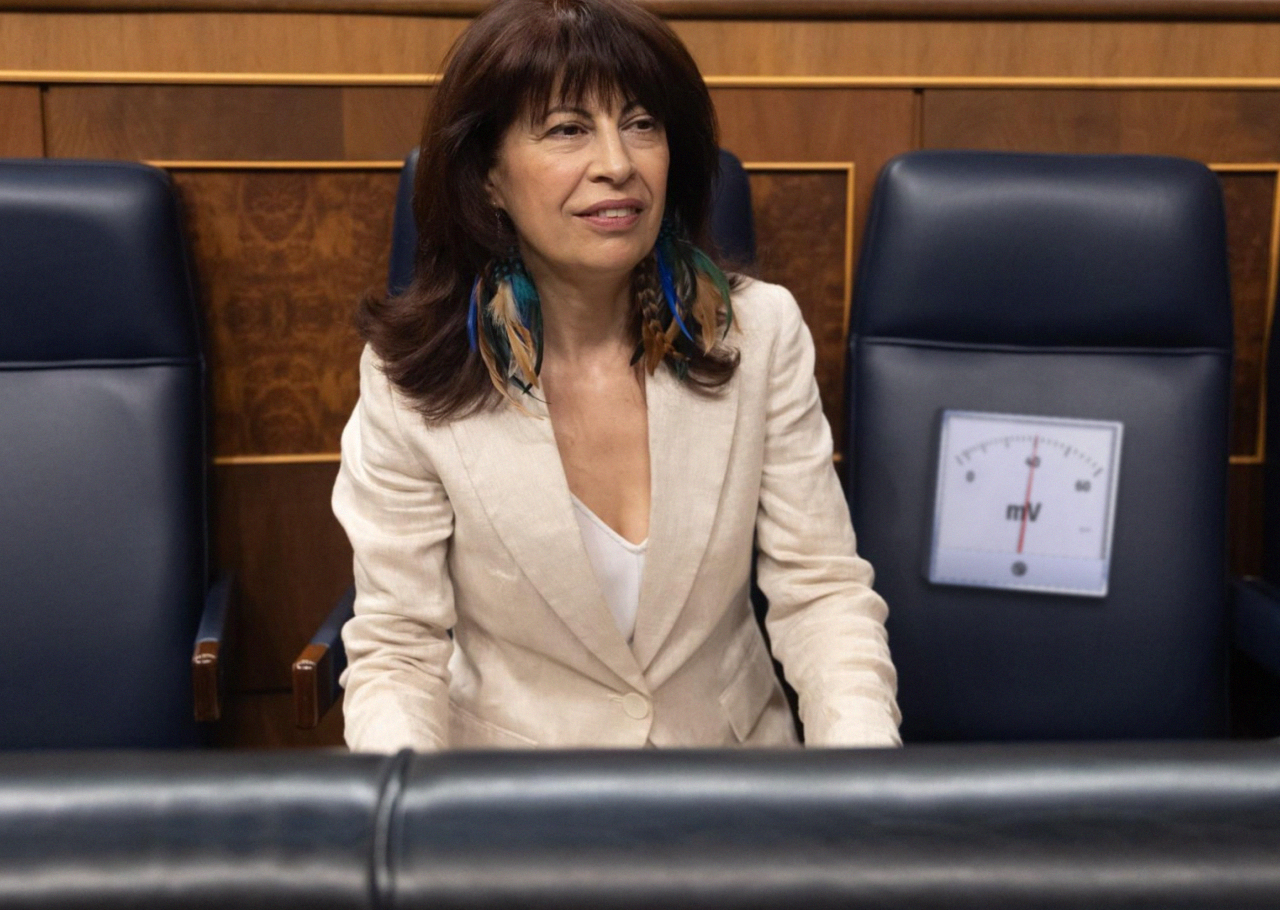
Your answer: 40,mV
